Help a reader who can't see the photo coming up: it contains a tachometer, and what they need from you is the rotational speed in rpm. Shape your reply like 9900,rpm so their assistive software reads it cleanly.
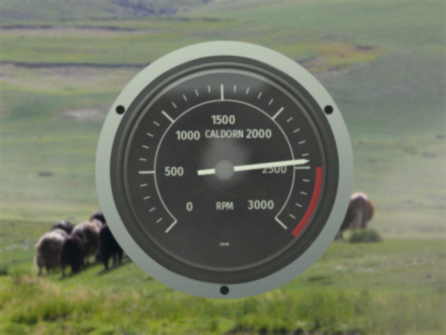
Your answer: 2450,rpm
